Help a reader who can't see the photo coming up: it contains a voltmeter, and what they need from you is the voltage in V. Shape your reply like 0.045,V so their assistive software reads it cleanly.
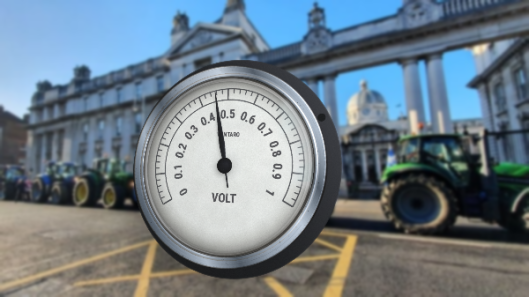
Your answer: 0.46,V
